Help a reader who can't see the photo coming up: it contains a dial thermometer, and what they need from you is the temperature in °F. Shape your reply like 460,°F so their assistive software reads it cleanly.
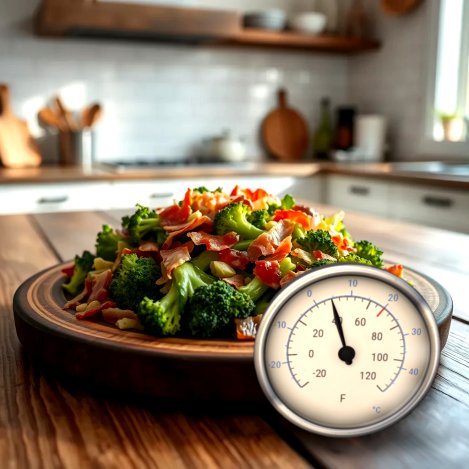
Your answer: 40,°F
